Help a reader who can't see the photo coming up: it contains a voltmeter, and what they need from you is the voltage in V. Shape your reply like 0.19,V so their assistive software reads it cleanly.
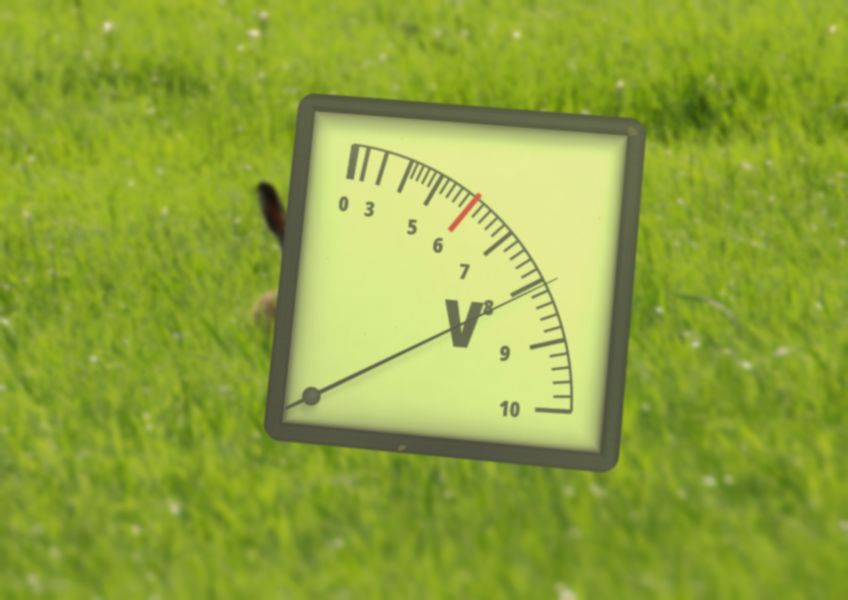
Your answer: 8.1,V
